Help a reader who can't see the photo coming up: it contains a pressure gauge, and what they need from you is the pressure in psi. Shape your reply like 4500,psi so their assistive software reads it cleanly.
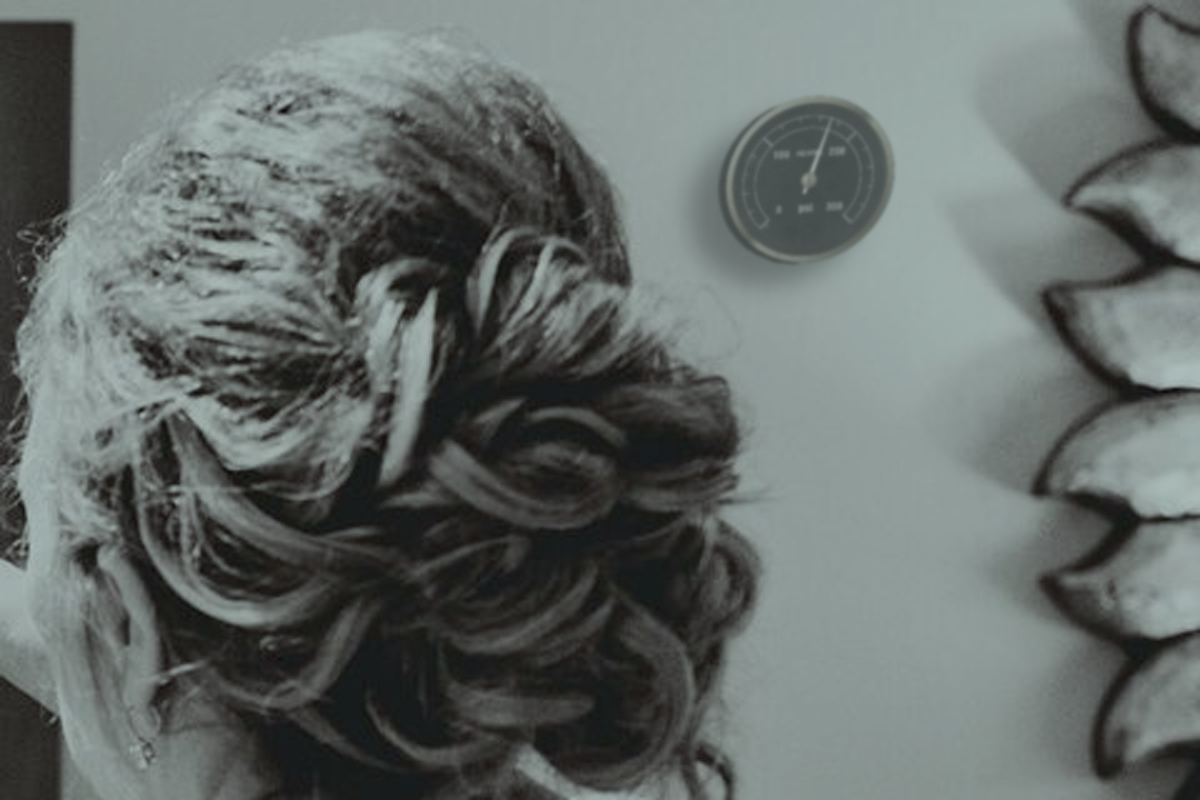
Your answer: 170,psi
